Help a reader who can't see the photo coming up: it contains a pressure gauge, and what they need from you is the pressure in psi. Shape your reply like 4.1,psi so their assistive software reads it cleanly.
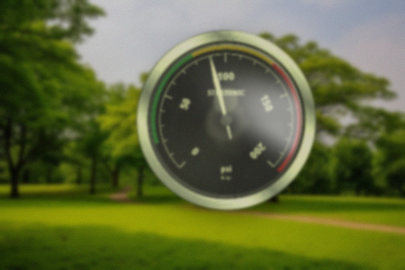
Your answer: 90,psi
